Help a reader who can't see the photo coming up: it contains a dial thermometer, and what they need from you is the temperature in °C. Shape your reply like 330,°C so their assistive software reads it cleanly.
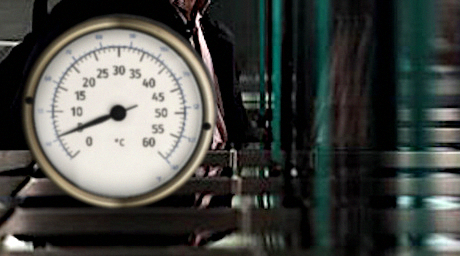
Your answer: 5,°C
